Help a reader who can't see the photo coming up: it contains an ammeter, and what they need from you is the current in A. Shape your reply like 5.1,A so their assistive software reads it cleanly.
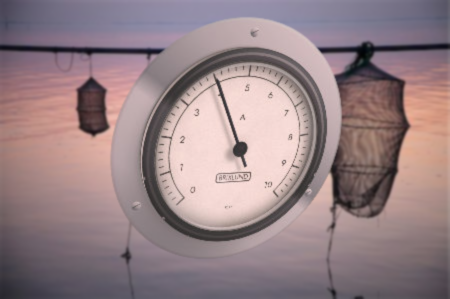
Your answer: 4,A
